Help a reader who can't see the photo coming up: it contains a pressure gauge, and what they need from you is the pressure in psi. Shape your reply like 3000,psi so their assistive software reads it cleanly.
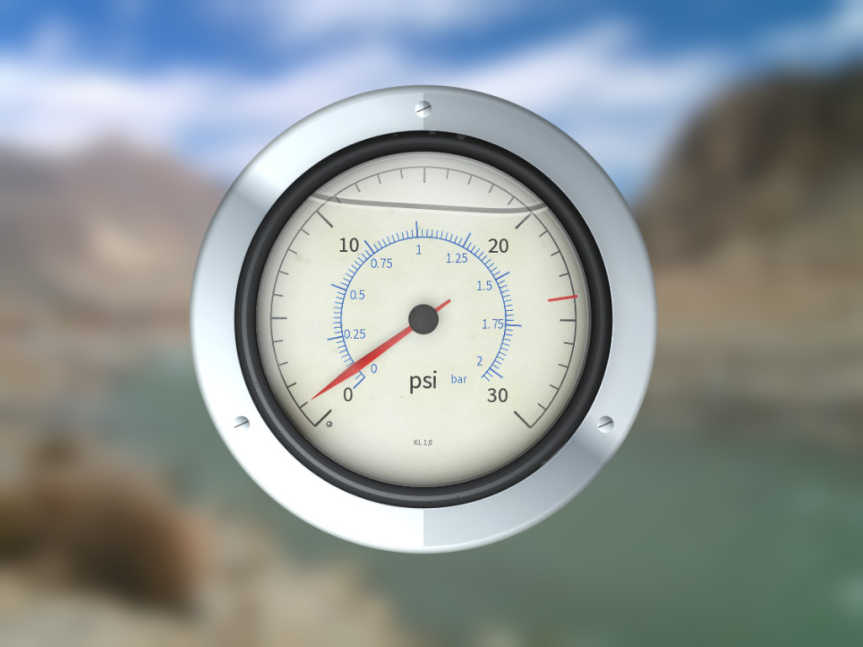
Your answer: 1,psi
